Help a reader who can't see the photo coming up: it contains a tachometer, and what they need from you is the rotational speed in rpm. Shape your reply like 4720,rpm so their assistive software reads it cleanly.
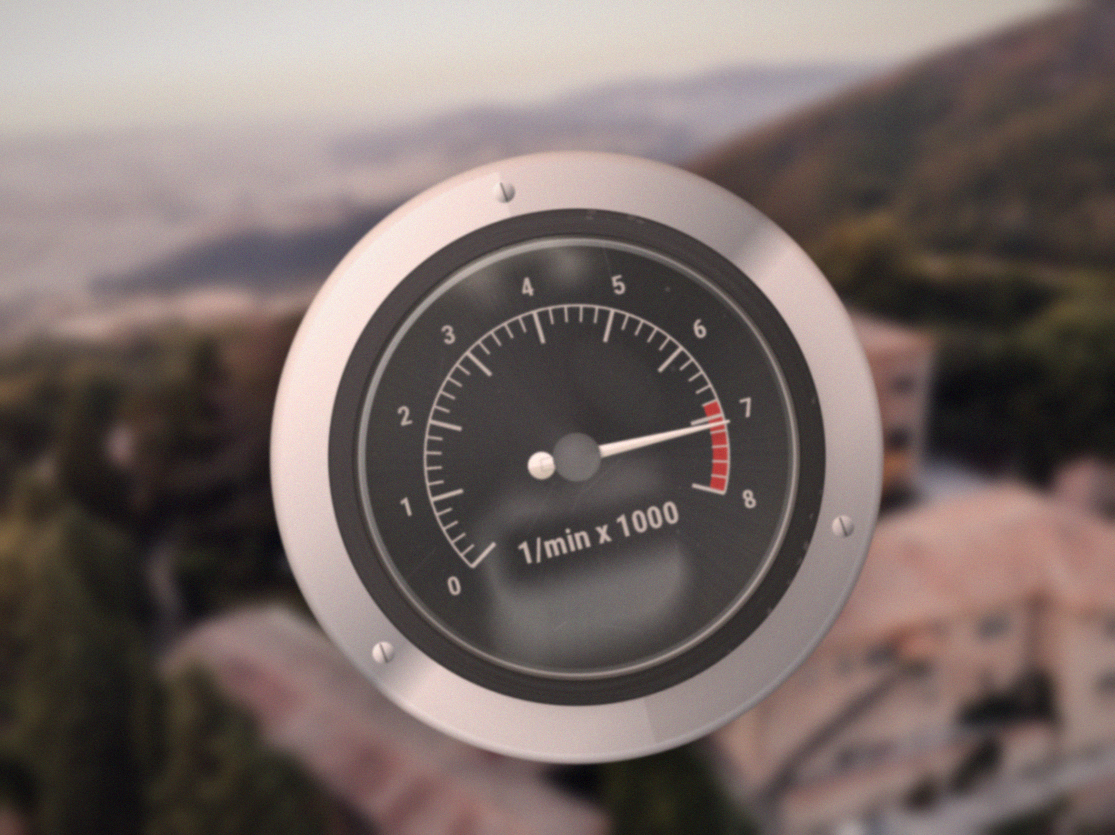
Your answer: 7100,rpm
